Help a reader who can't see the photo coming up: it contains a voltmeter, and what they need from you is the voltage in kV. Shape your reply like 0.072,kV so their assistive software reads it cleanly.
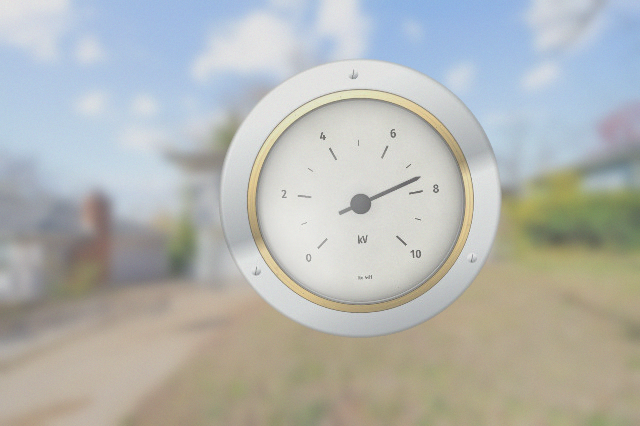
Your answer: 7.5,kV
